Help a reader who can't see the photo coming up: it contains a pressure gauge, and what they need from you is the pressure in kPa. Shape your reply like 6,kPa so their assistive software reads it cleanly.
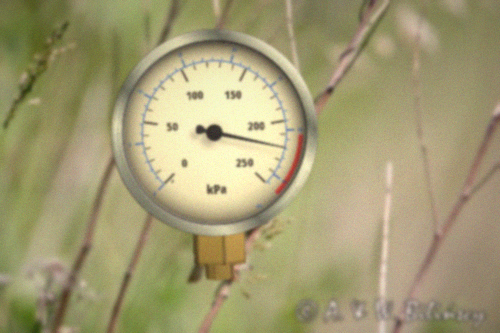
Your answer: 220,kPa
